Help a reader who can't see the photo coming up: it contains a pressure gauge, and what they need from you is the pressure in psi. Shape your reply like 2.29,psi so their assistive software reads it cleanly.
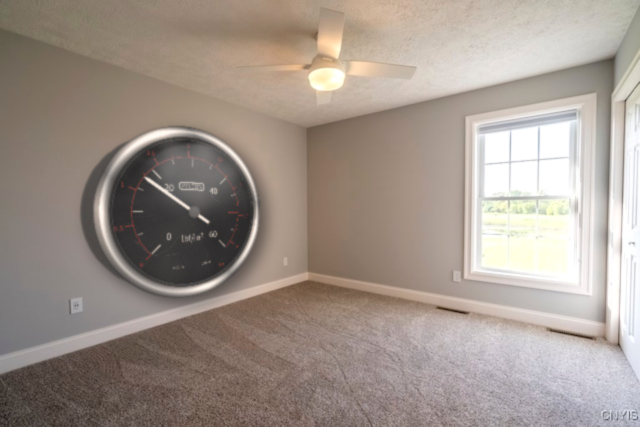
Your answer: 17.5,psi
